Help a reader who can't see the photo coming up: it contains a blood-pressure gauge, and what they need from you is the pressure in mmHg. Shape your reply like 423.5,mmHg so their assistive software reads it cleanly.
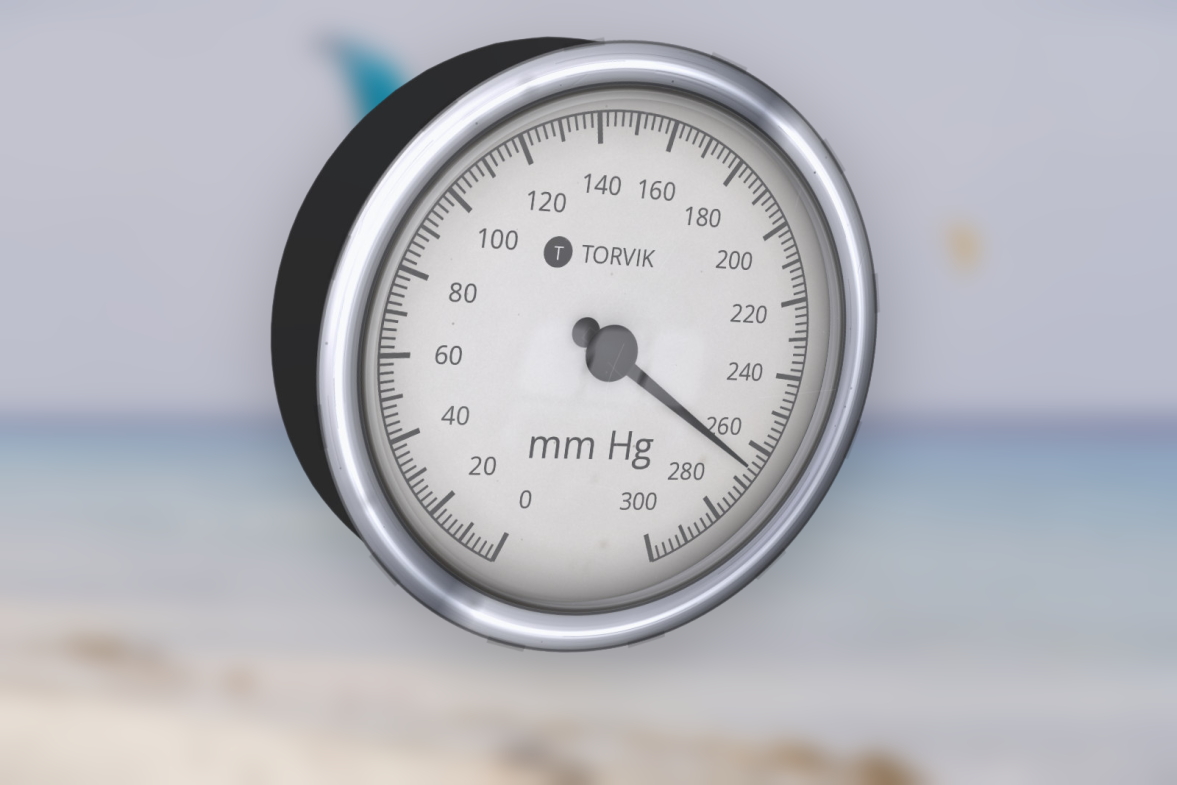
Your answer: 266,mmHg
